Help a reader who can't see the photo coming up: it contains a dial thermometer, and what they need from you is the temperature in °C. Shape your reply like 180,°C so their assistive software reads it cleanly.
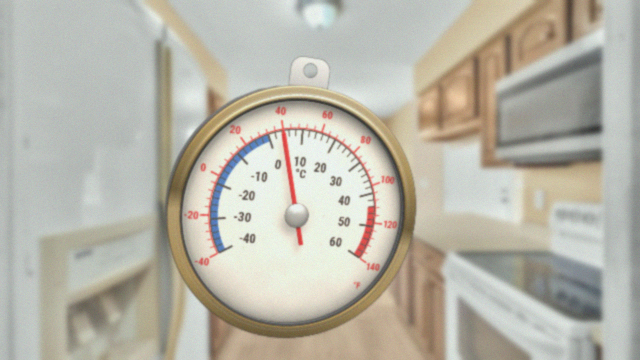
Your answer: 4,°C
